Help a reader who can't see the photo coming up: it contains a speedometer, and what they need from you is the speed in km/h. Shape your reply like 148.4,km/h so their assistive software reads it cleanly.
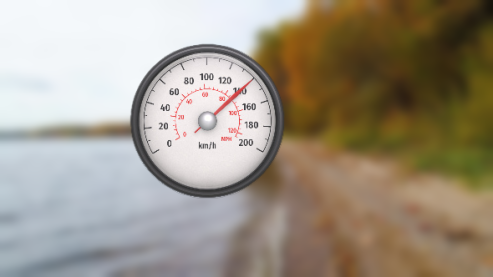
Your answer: 140,km/h
